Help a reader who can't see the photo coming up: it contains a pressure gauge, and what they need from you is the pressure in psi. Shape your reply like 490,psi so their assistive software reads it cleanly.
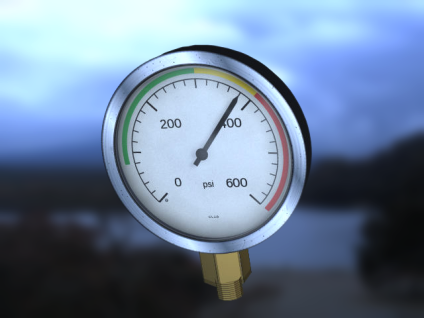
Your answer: 380,psi
